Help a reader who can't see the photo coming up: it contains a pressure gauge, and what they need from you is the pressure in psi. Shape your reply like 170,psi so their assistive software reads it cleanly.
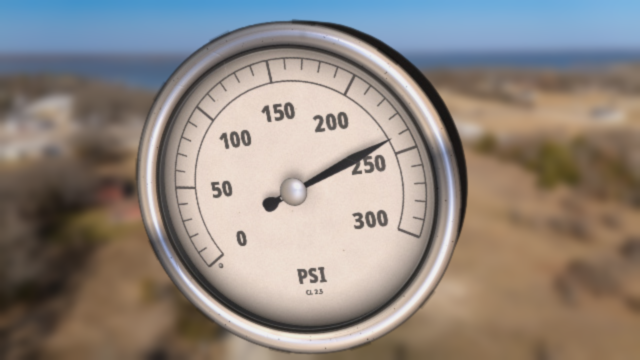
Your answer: 240,psi
